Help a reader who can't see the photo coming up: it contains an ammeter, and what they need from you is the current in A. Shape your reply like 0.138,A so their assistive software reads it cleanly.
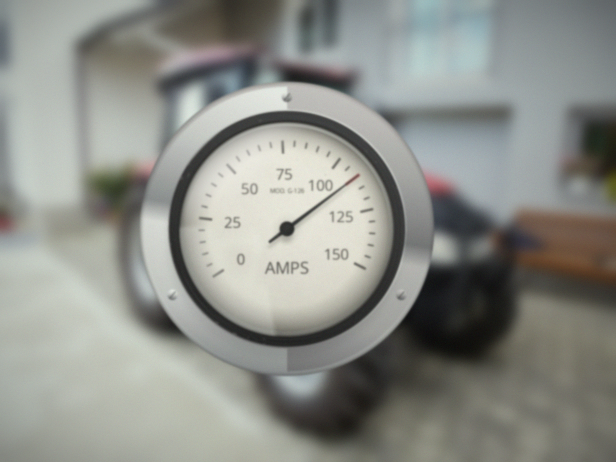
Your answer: 110,A
